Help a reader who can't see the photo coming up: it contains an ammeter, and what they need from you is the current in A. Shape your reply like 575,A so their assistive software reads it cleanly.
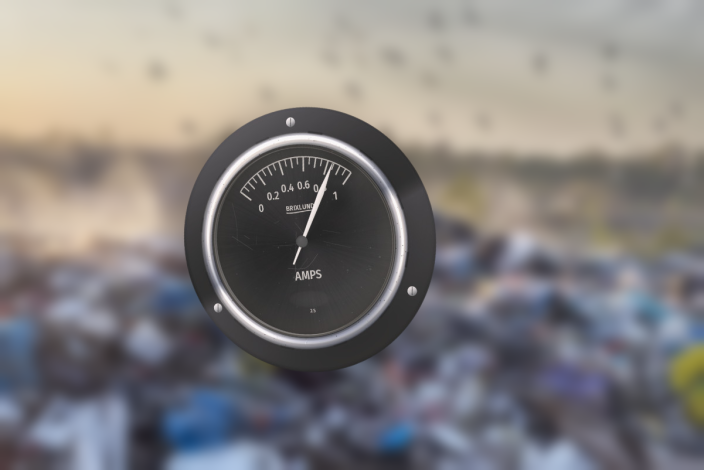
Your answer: 0.85,A
